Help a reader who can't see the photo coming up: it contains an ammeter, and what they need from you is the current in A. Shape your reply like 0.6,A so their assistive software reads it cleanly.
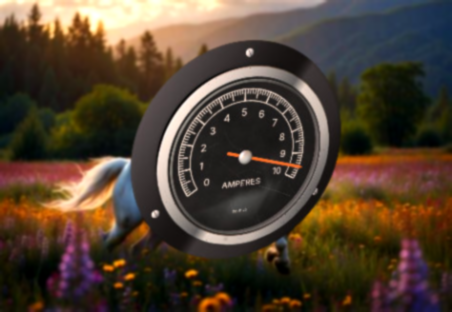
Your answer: 9.5,A
